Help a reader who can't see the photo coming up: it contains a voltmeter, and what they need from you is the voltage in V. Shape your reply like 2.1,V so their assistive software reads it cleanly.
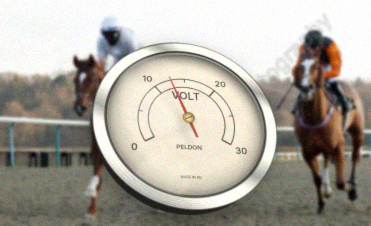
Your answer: 12.5,V
